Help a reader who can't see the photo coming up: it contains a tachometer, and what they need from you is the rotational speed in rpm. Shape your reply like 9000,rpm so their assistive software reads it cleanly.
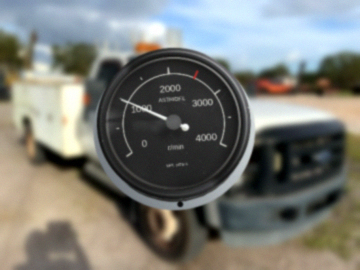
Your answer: 1000,rpm
